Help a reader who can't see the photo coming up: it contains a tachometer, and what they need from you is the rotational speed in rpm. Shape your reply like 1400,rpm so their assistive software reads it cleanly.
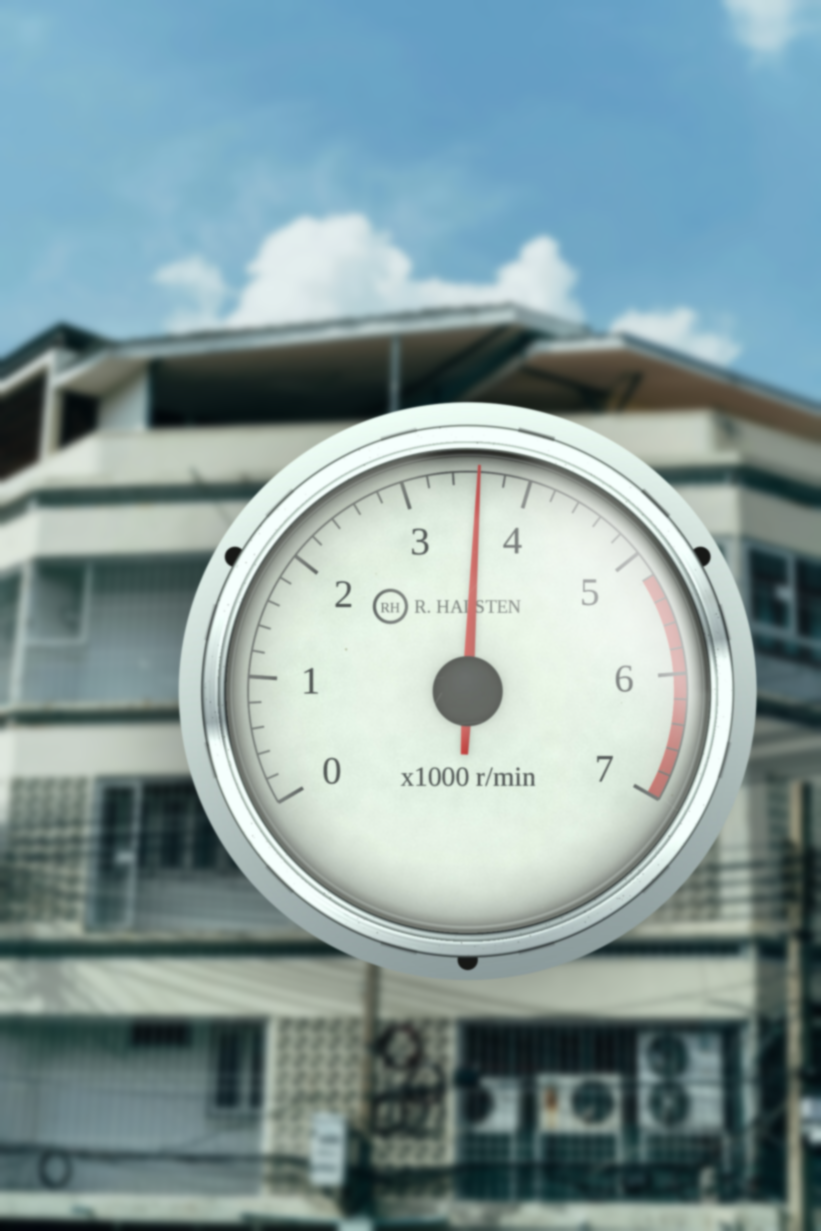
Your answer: 3600,rpm
